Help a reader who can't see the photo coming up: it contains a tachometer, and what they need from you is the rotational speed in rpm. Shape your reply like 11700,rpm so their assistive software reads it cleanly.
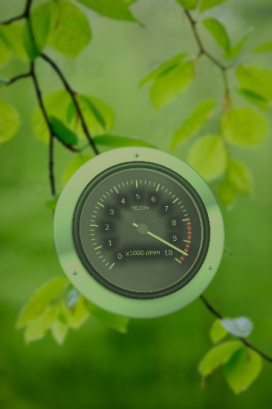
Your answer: 9600,rpm
